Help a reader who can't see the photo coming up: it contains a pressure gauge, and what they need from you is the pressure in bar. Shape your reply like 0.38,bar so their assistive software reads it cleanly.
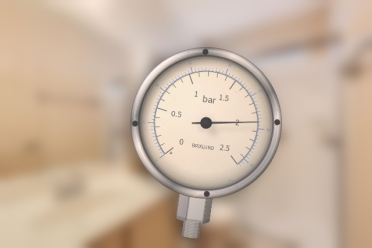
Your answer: 2,bar
